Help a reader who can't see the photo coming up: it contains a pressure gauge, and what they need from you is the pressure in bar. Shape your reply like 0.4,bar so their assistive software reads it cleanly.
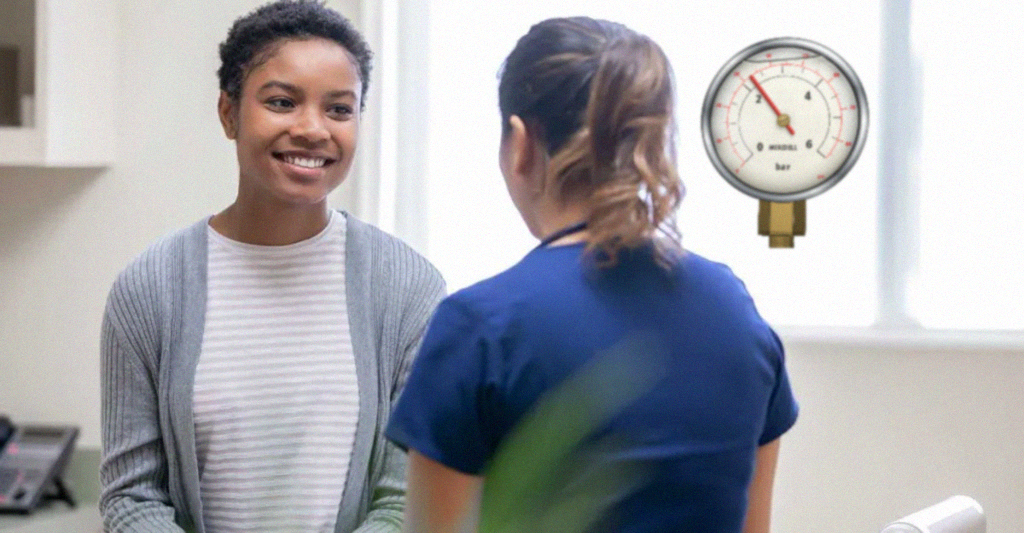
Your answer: 2.25,bar
